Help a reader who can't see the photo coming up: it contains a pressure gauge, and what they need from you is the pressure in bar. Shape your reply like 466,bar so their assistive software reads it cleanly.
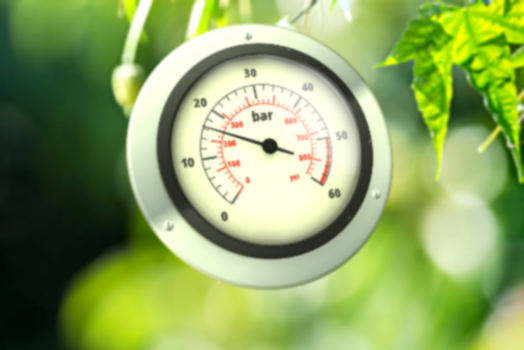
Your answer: 16,bar
